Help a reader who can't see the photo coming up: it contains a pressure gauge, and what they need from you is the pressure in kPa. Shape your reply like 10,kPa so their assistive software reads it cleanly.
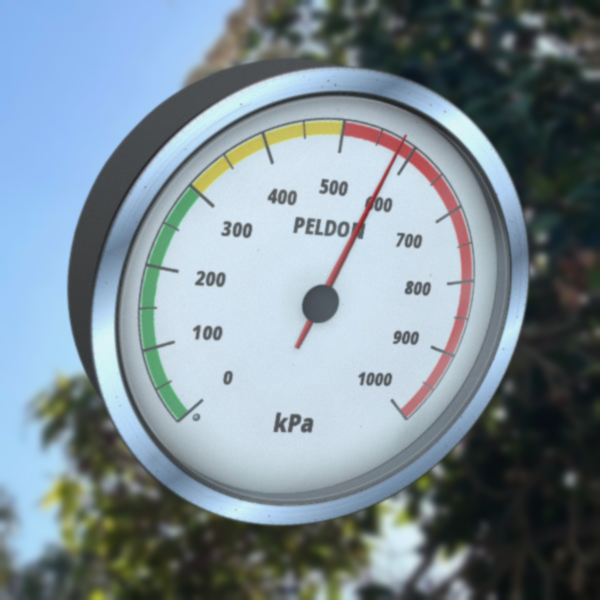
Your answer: 575,kPa
